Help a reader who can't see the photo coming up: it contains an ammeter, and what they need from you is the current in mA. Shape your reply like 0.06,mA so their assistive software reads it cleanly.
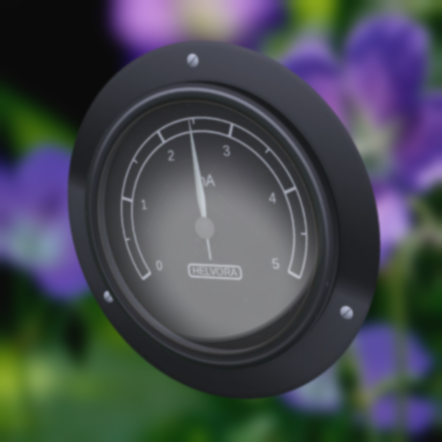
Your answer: 2.5,mA
